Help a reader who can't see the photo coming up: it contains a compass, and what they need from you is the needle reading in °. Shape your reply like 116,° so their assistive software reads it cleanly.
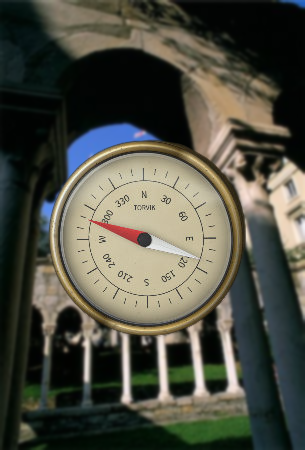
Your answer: 290,°
